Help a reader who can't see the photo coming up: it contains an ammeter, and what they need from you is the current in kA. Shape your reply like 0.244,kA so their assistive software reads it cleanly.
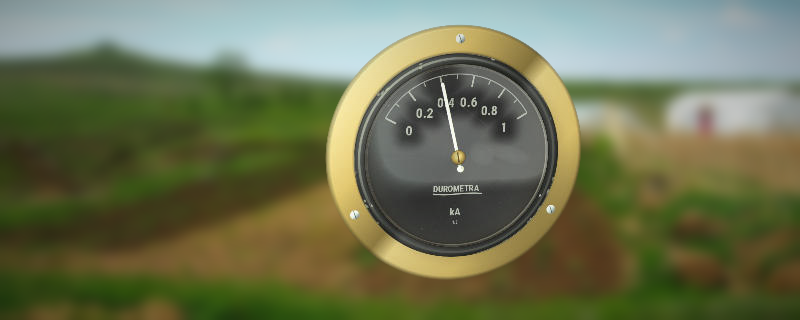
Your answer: 0.4,kA
